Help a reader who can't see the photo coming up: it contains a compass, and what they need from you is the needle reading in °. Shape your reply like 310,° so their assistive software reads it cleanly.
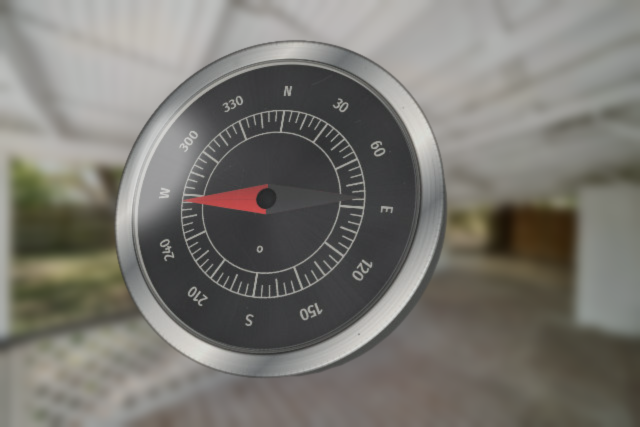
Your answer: 265,°
